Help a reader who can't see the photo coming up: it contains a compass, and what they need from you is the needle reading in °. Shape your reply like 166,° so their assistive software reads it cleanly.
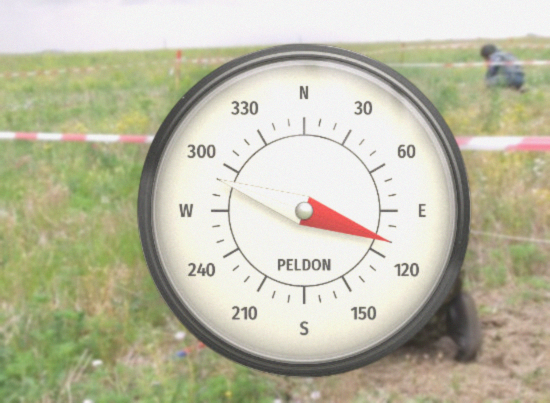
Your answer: 110,°
